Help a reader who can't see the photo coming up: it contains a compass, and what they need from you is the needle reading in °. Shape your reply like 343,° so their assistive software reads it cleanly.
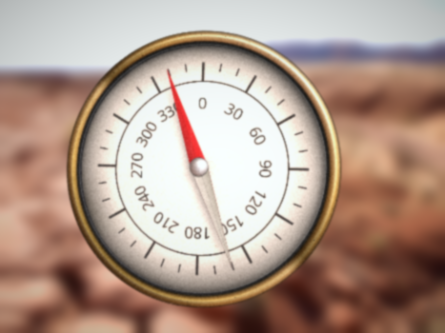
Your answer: 340,°
